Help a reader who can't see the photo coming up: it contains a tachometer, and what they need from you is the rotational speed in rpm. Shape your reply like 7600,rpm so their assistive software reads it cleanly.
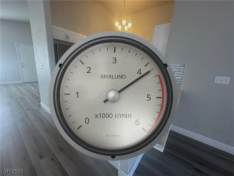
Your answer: 4200,rpm
